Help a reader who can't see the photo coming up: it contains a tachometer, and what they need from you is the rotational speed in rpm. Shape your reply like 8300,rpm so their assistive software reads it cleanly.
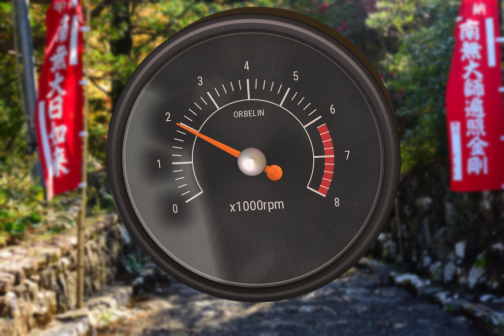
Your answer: 2000,rpm
